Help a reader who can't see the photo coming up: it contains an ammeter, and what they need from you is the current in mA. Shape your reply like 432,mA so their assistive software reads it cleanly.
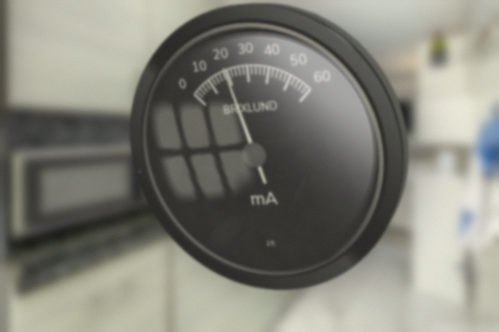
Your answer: 20,mA
